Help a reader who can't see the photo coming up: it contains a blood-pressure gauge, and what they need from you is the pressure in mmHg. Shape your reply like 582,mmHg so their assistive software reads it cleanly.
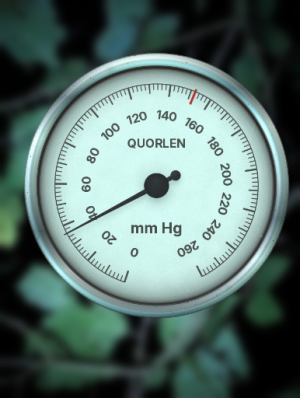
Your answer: 36,mmHg
